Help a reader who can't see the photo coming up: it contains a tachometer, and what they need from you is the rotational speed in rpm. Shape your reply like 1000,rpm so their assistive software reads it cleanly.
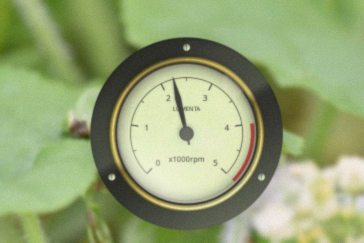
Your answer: 2250,rpm
